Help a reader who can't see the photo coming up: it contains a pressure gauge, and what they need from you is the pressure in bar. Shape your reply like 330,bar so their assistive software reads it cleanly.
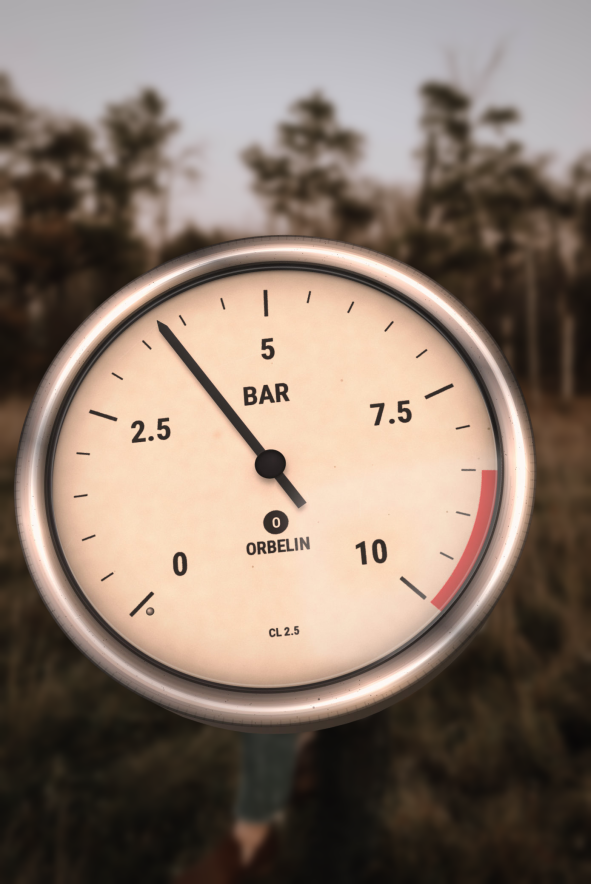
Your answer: 3.75,bar
